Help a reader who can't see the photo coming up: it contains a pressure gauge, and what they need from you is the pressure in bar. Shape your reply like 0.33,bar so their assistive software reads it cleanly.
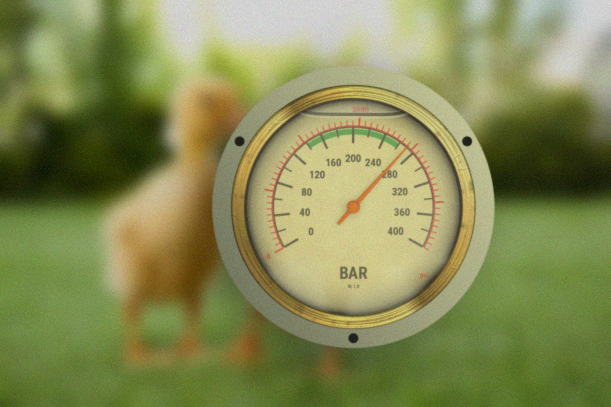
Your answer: 270,bar
